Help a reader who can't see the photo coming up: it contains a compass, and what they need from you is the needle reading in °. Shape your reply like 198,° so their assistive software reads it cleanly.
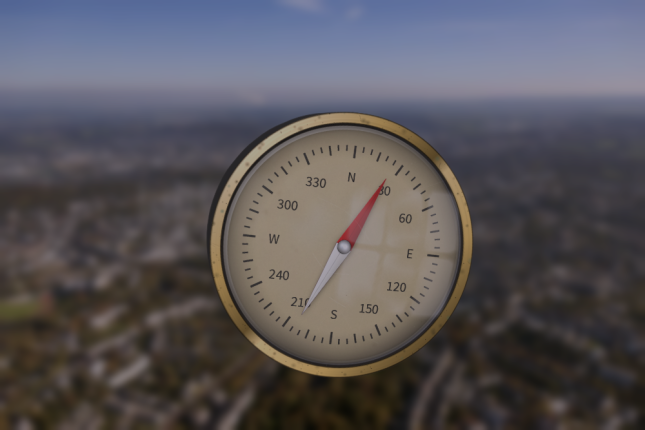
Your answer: 25,°
